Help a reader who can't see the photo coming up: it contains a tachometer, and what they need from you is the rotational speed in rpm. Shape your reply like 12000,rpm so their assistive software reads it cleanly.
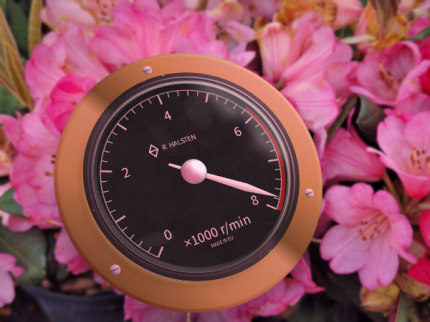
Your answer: 7800,rpm
